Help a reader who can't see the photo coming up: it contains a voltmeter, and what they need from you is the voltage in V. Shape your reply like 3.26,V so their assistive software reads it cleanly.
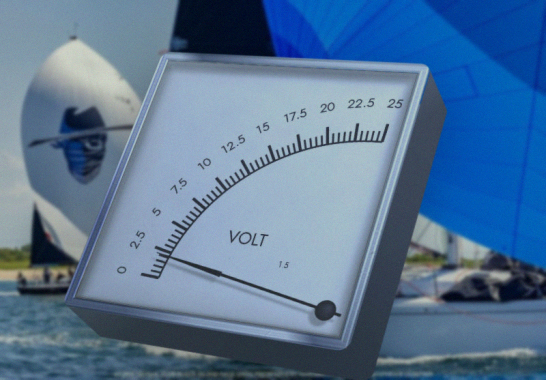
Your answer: 2,V
